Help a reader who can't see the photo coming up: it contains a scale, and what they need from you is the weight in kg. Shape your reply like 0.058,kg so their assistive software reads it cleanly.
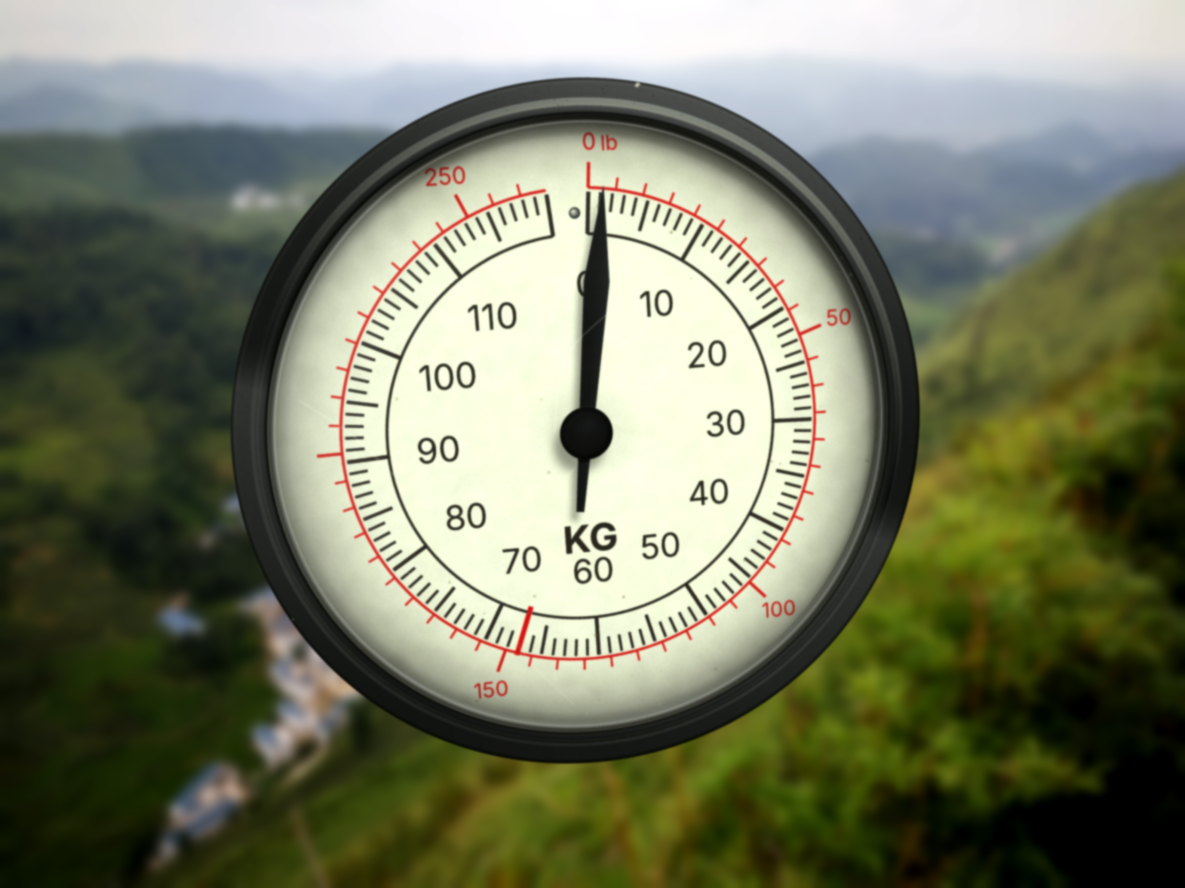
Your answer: 1,kg
